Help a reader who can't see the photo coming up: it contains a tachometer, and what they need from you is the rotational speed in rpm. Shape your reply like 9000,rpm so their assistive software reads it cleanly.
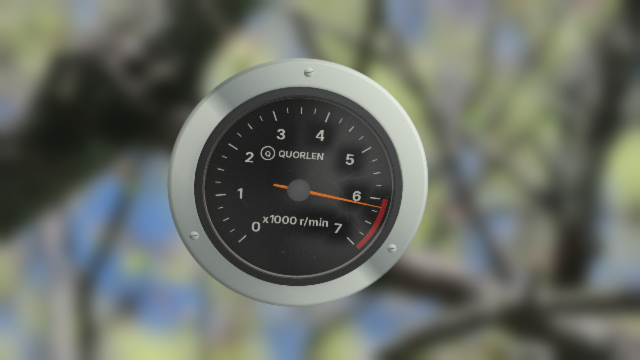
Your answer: 6125,rpm
